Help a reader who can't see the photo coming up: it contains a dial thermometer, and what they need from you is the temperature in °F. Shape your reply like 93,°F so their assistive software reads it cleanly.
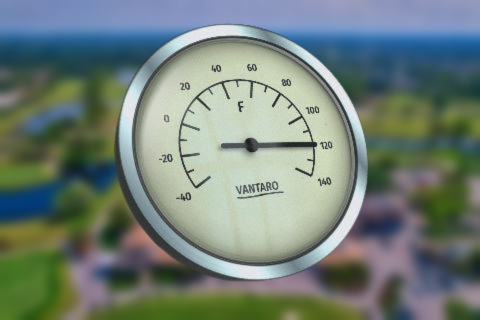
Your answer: 120,°F
